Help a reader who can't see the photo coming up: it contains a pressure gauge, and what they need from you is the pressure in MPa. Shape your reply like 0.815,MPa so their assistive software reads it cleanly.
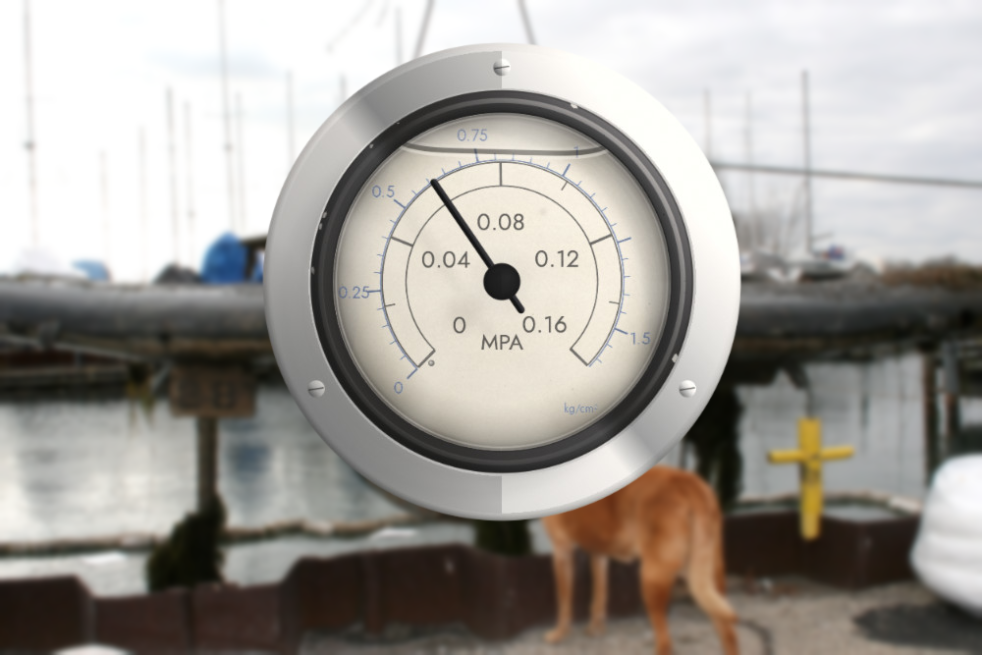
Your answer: 0.06,MPa
